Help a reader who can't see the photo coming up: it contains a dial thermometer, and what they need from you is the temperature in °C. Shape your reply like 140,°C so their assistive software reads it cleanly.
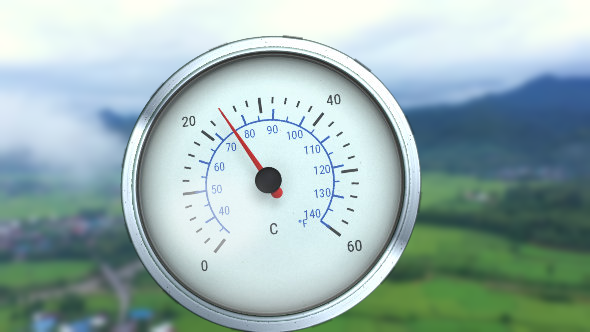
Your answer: 24,°C
